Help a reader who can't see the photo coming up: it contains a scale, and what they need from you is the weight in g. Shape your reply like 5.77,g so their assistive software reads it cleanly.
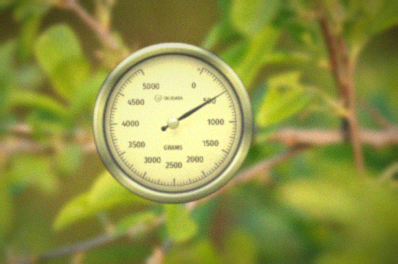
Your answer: 500,g
